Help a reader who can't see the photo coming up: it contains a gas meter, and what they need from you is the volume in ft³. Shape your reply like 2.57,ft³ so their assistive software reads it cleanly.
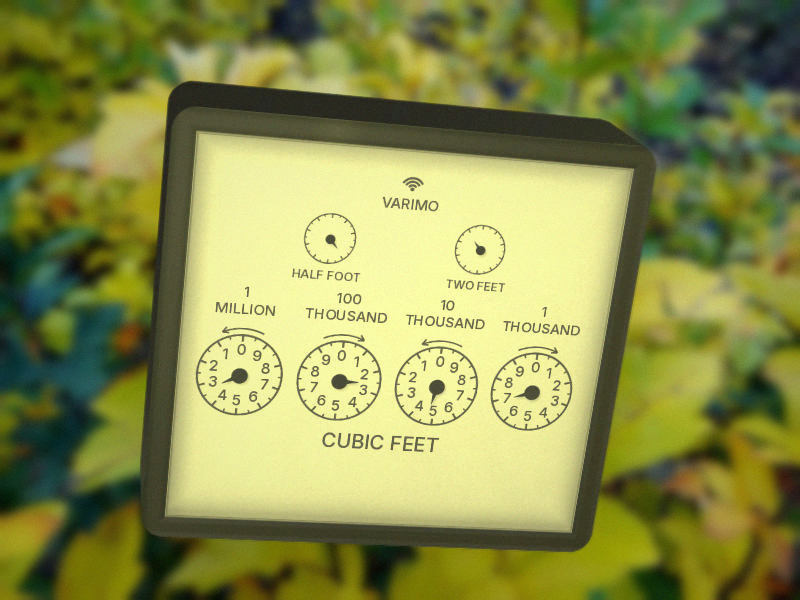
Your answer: 324700,ft³
